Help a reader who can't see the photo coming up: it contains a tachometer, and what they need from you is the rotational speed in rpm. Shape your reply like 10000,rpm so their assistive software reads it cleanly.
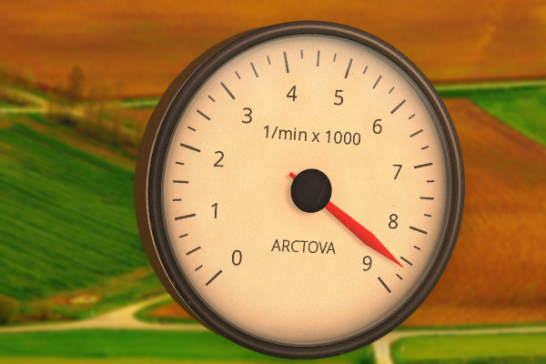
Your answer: 8625,rpm
